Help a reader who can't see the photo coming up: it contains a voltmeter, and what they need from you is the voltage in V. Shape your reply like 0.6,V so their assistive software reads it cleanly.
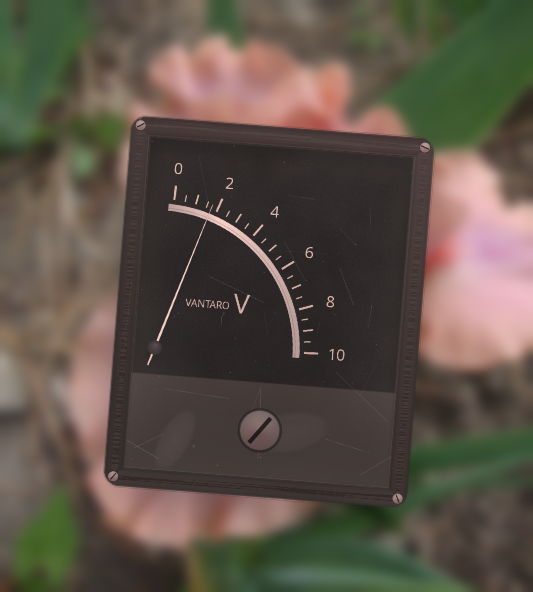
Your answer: 1.75,V
